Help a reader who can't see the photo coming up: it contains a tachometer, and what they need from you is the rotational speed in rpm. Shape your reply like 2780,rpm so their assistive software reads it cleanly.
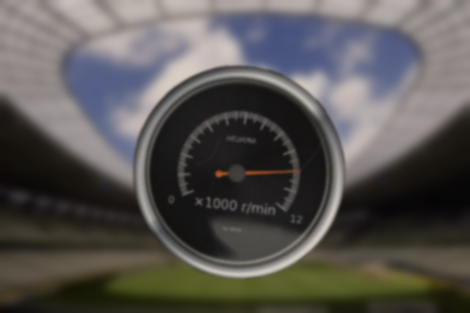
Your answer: 10000,rpm
